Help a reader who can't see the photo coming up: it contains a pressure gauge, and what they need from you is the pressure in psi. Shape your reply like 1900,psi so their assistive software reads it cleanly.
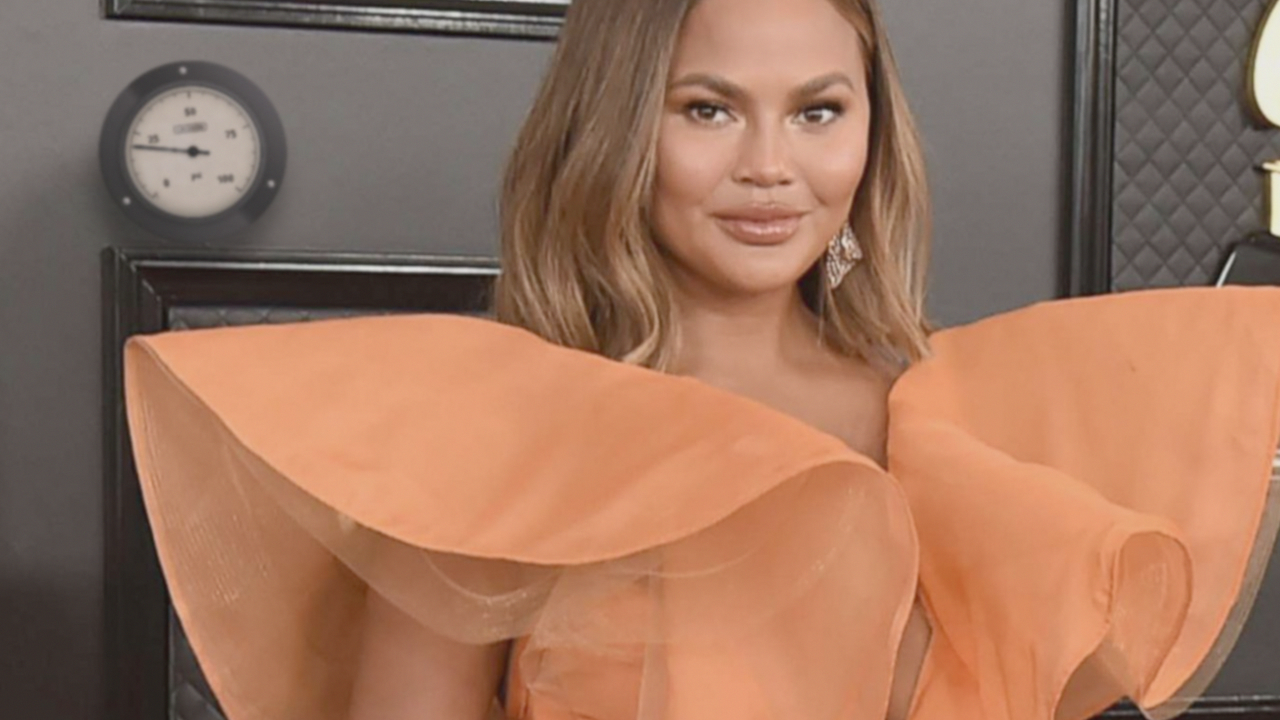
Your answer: 20,psi
